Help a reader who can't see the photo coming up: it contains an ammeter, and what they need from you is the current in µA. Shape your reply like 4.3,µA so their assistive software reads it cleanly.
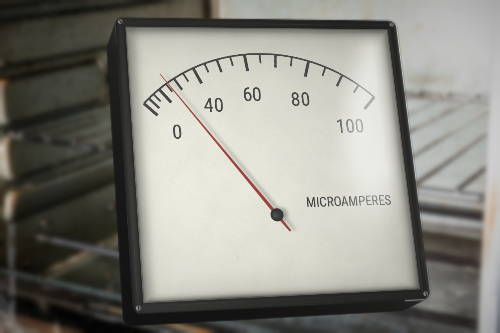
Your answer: 25,µA
